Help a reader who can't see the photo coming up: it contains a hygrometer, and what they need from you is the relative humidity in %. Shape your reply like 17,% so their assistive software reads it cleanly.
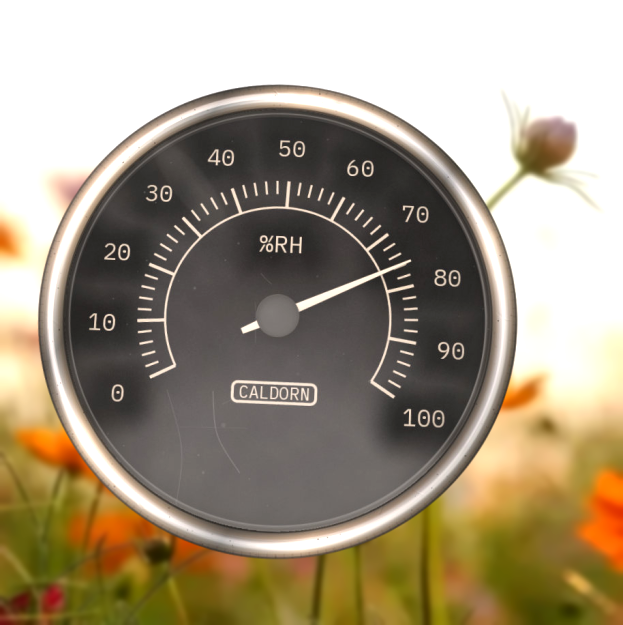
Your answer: 76,%
